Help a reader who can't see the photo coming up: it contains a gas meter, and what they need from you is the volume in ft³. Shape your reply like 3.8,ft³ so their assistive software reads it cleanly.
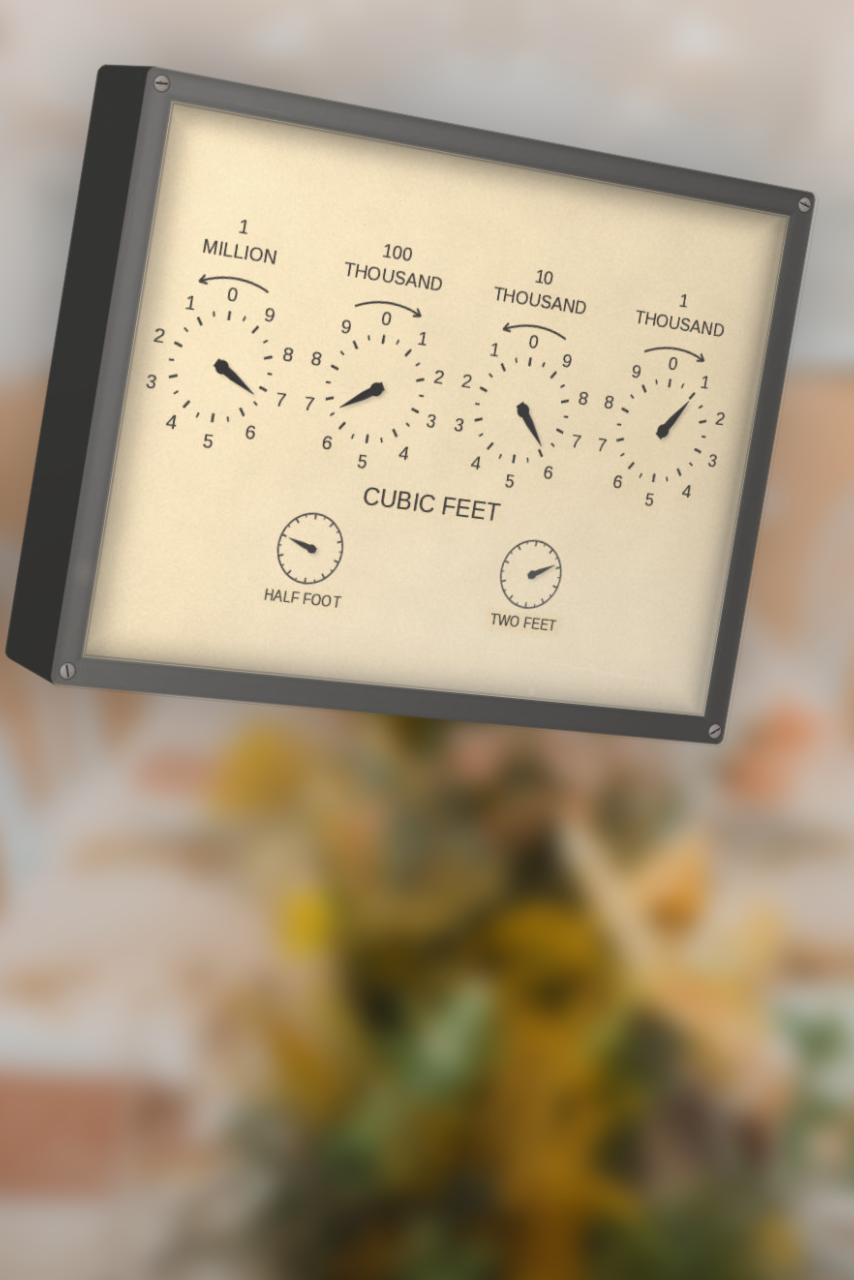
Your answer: 666100,ft³
